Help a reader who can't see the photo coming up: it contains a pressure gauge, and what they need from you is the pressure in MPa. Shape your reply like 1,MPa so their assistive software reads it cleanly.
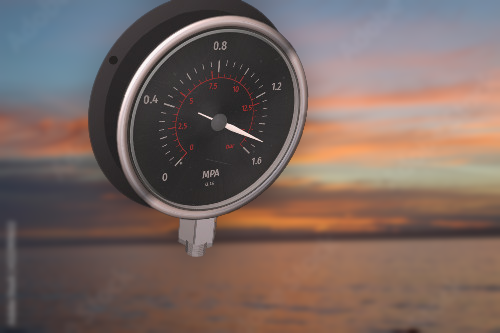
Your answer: 1.5,MPa
